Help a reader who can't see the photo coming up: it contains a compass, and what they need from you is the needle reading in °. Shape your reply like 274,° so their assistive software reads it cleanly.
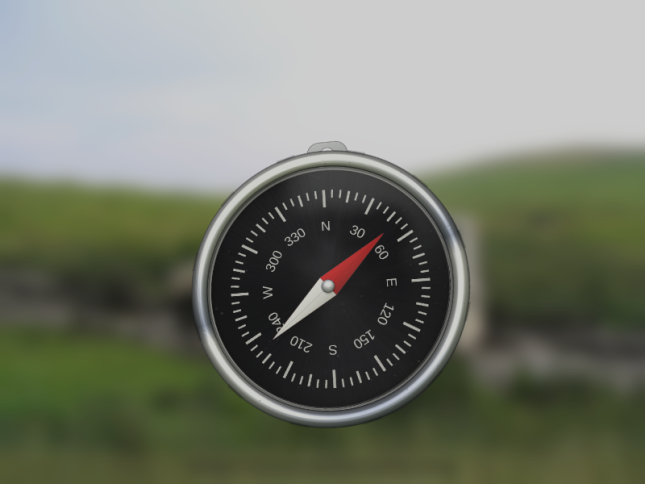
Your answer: 50,°
